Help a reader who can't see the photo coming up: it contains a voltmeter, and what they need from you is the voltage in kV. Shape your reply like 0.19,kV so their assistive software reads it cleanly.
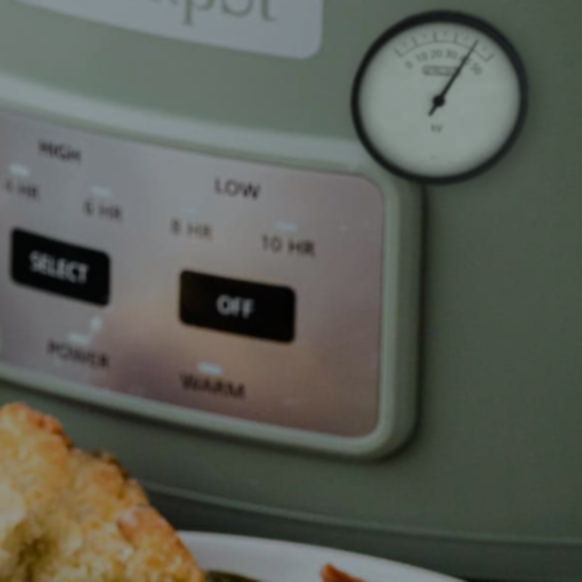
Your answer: 40,kV
